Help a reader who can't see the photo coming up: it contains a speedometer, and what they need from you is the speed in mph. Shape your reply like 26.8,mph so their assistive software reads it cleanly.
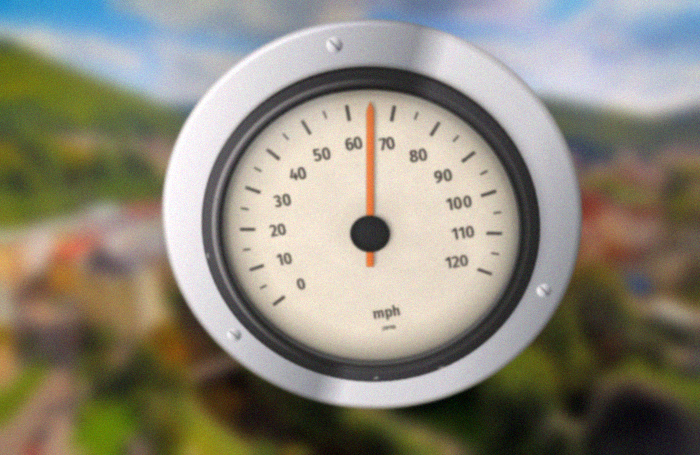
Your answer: 65,mph
